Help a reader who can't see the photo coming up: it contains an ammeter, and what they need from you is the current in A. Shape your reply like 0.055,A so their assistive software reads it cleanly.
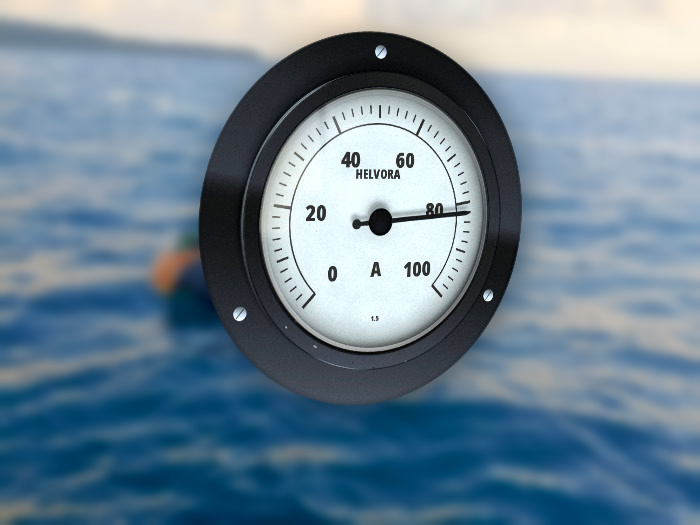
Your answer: 82,A
